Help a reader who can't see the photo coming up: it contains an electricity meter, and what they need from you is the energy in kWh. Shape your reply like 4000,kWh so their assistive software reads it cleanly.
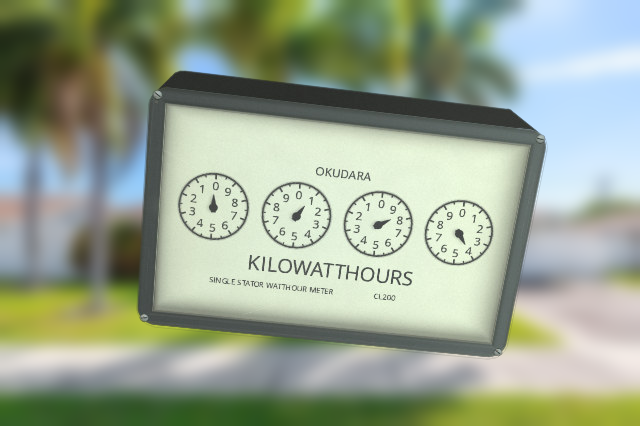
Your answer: 84,kWh
